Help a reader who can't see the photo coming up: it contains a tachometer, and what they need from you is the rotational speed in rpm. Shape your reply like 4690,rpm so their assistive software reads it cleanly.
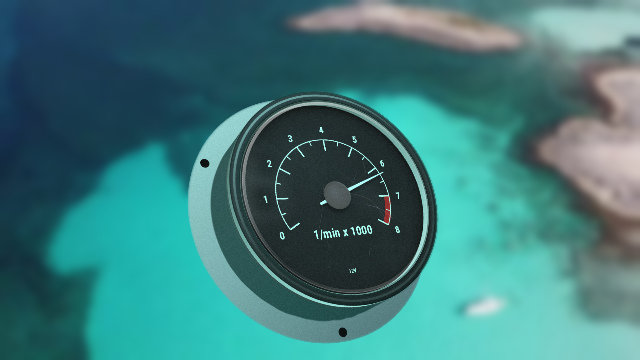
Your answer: 6250,rpm
